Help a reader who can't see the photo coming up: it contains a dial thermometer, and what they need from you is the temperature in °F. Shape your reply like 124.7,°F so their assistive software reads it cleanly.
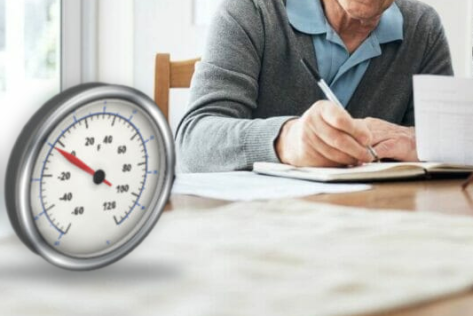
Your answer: -4,°F
